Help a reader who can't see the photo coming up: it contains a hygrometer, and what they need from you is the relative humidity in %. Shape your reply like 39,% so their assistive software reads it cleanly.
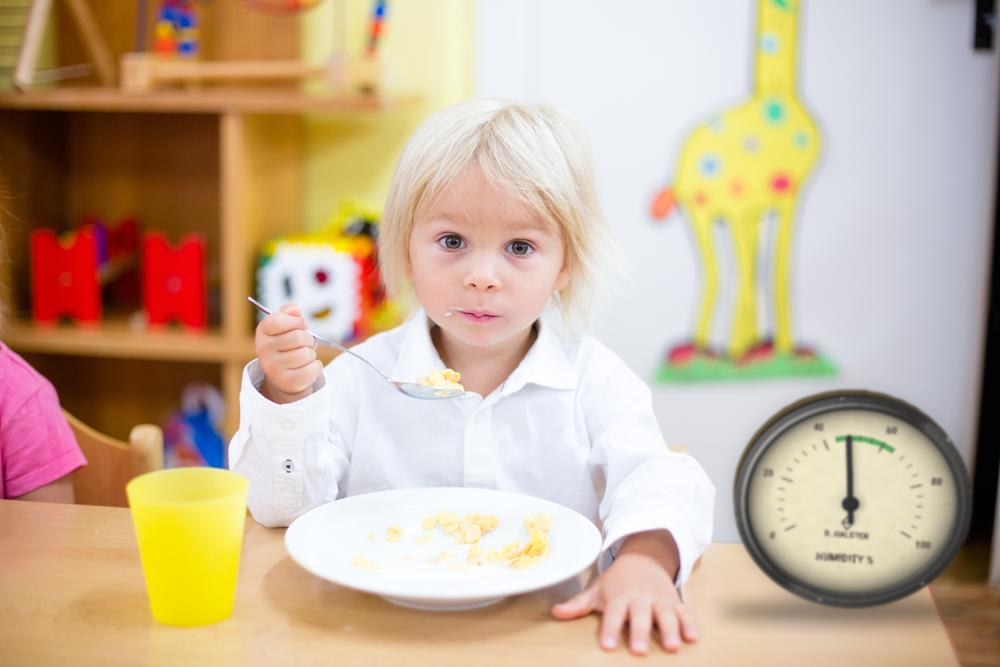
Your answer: 48,%
